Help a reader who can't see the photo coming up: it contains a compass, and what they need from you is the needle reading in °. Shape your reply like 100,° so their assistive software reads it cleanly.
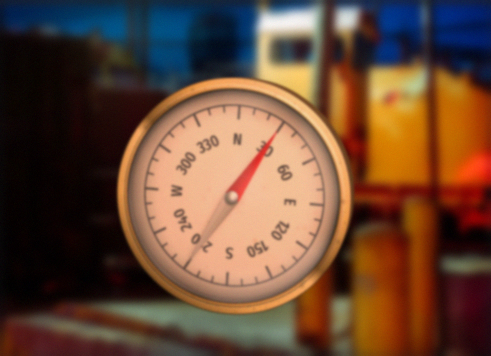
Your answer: 30,°
